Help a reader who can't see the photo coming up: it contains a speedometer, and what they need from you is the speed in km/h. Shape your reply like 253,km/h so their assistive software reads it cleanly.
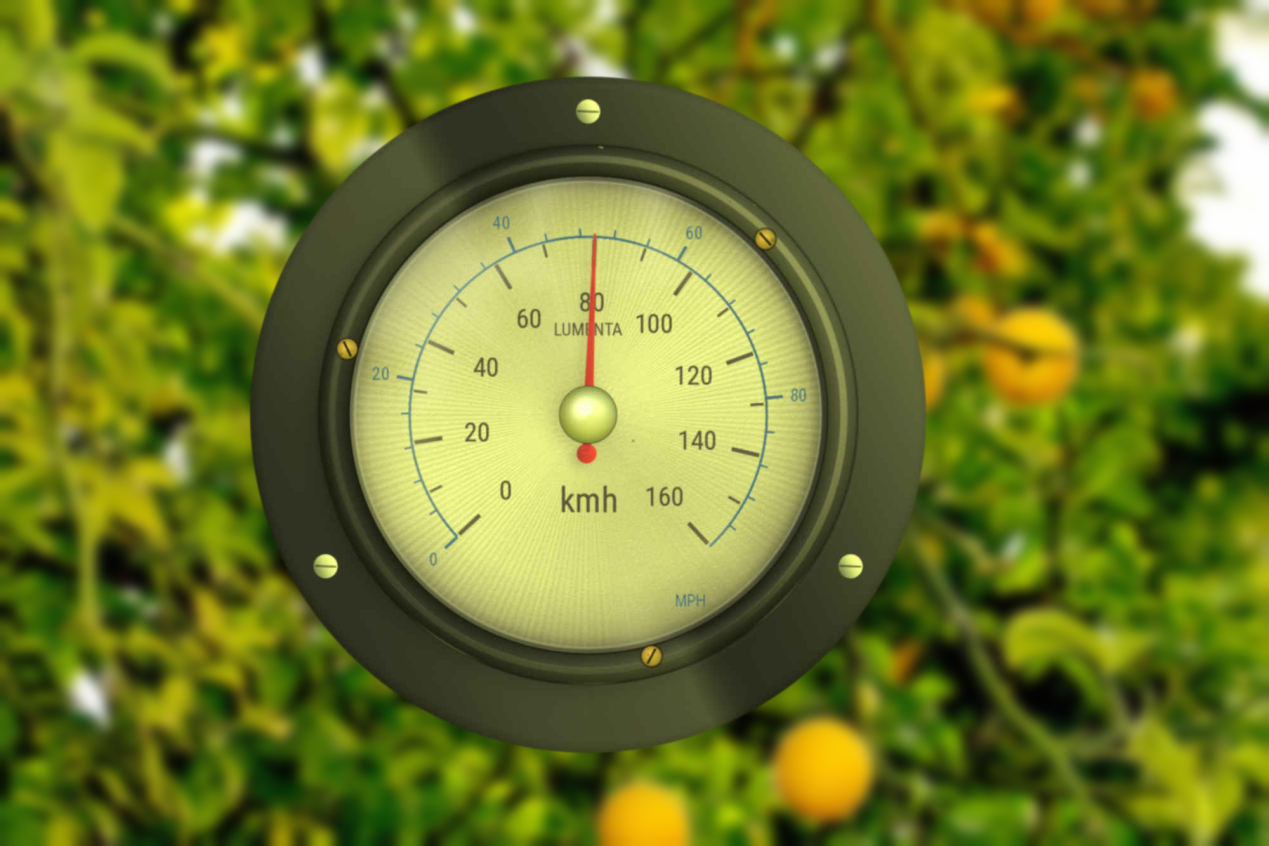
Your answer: 80,km/h
